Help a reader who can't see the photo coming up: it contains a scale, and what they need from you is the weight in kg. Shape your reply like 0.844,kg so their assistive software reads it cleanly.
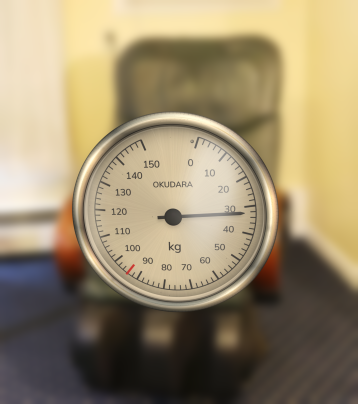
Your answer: 32,kg
